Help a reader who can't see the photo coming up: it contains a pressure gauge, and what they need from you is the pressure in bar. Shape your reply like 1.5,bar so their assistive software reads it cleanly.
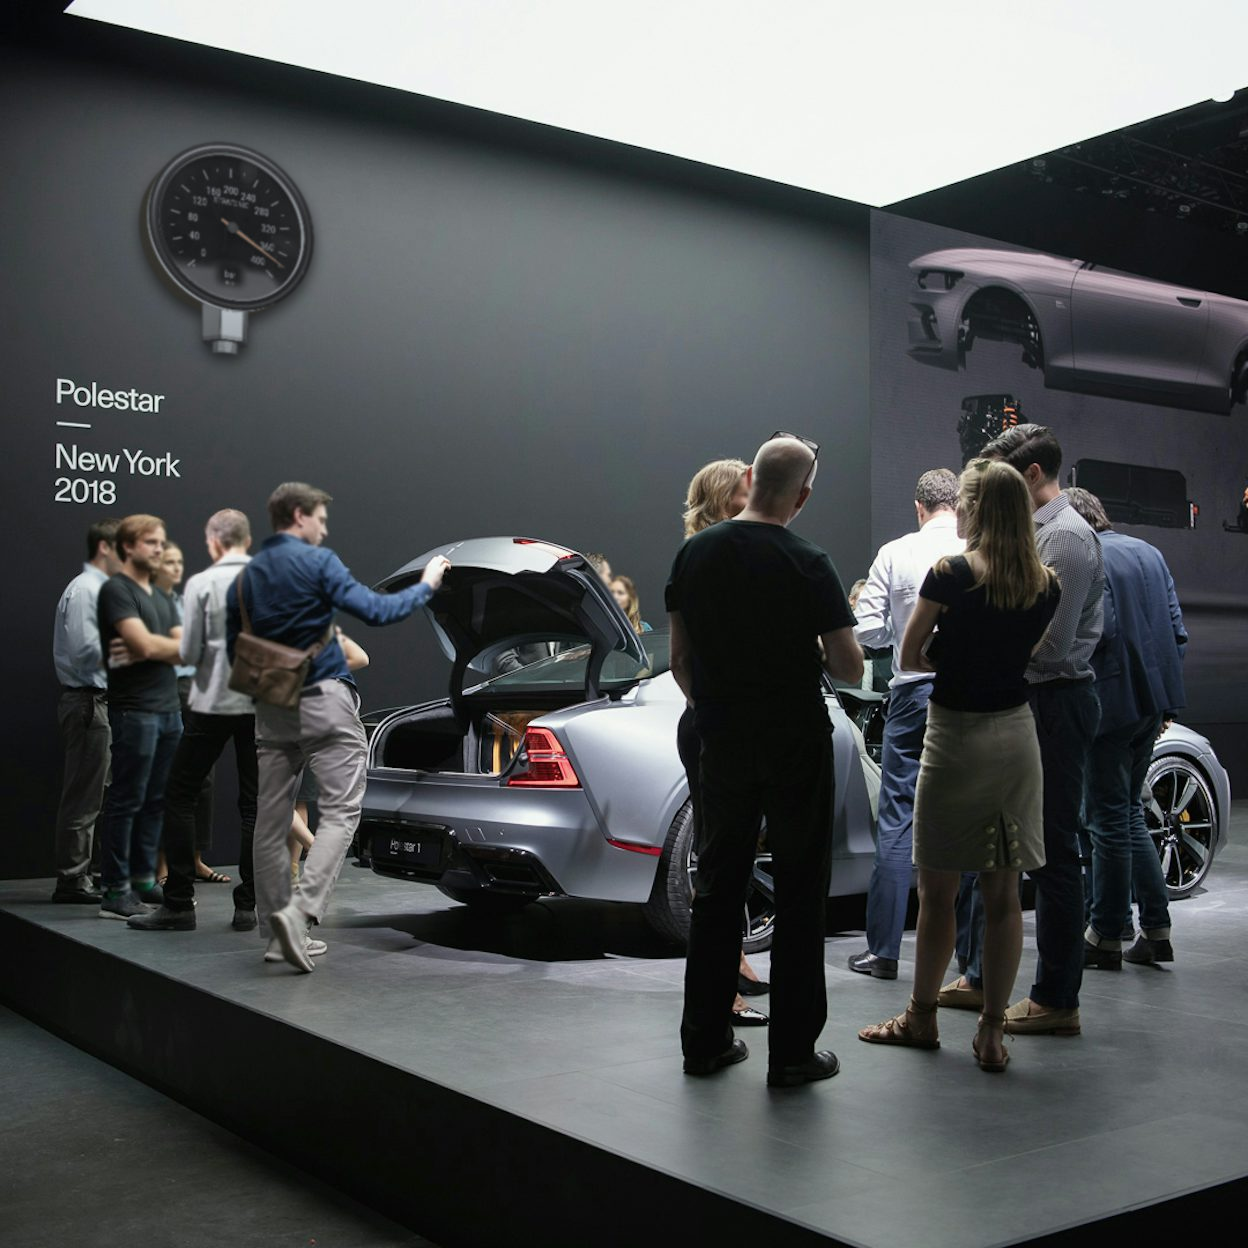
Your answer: 380,bar
